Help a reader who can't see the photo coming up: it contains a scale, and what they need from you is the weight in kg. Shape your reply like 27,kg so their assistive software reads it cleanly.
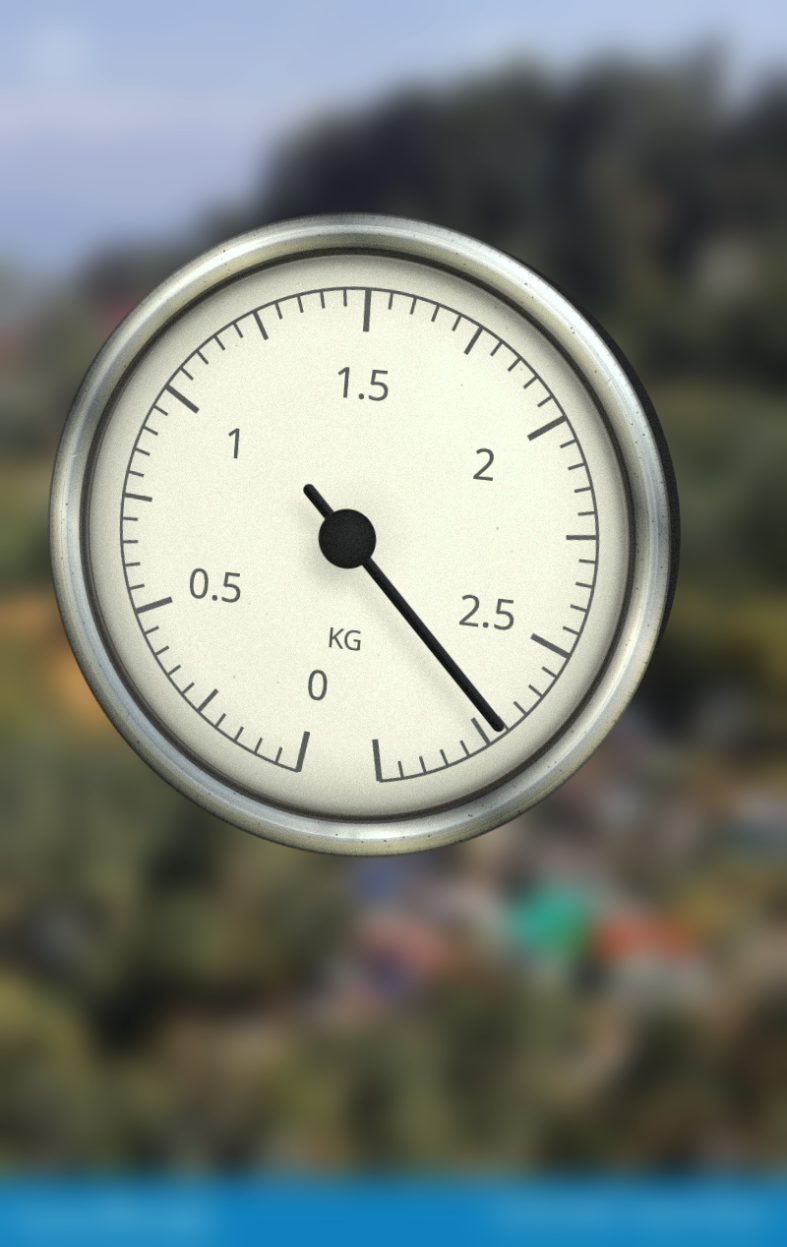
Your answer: 2.7,kg
